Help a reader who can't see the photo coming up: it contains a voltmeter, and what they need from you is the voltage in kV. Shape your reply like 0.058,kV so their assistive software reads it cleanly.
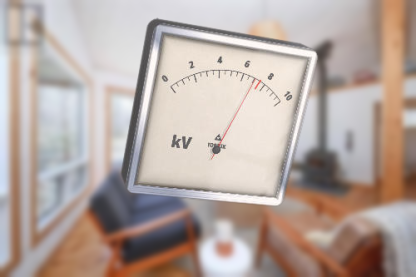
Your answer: 7,kV
